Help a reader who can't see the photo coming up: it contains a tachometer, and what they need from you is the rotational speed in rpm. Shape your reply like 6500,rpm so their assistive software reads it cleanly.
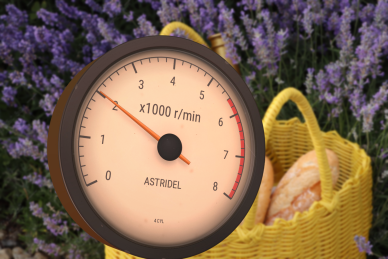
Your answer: 2000,rpm
